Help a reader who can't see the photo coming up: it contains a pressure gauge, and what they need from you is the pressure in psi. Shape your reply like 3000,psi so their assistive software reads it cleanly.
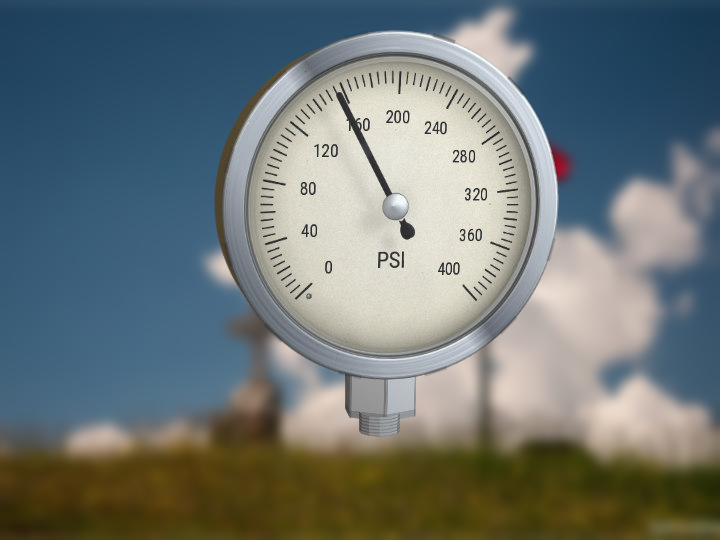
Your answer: 155,psi
